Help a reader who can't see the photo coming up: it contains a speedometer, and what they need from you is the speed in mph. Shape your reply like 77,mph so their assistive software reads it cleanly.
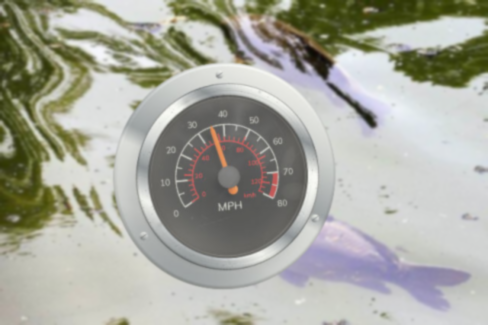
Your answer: 35,mph
